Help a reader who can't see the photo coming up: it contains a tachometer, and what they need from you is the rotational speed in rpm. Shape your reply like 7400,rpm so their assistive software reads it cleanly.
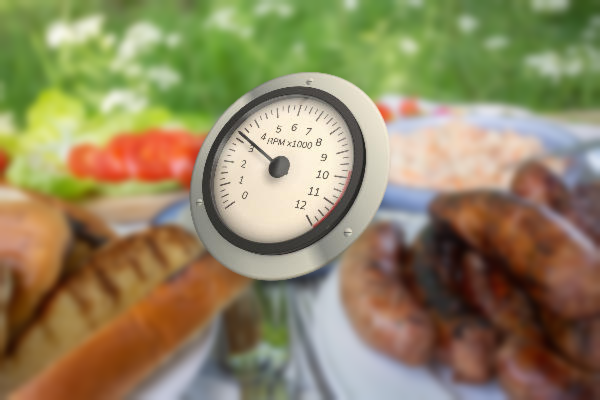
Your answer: 3250,rpm
